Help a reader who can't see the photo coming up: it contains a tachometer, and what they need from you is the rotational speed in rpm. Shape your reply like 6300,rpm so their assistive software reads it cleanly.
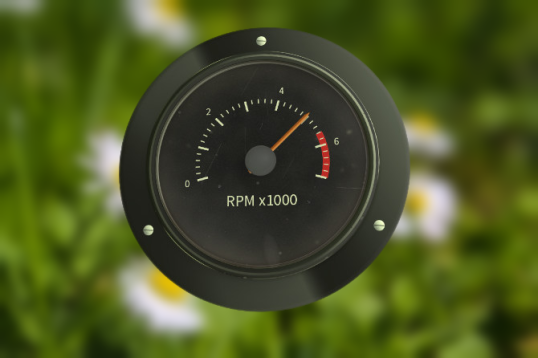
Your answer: 5000,rpm
